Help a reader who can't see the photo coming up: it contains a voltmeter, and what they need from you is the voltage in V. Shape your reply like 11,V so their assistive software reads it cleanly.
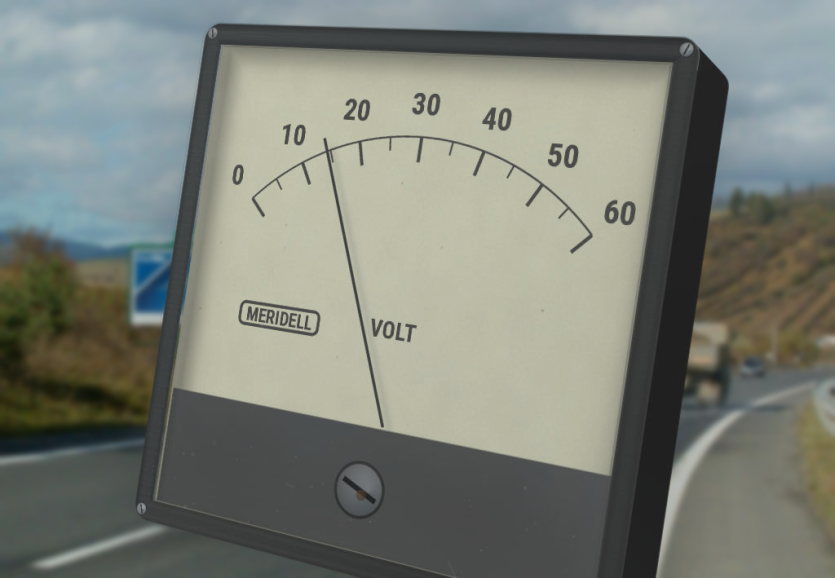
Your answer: 15,V
